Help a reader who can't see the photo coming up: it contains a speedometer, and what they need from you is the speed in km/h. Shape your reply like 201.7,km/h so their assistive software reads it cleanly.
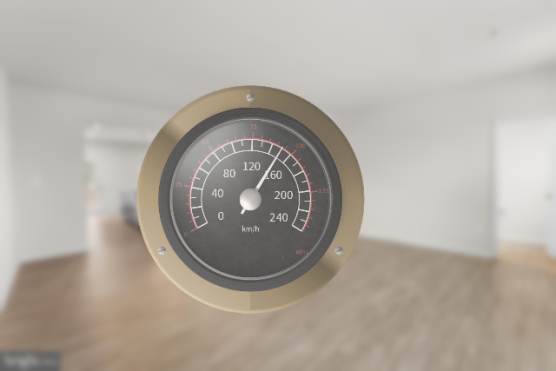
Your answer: 150,km/h
